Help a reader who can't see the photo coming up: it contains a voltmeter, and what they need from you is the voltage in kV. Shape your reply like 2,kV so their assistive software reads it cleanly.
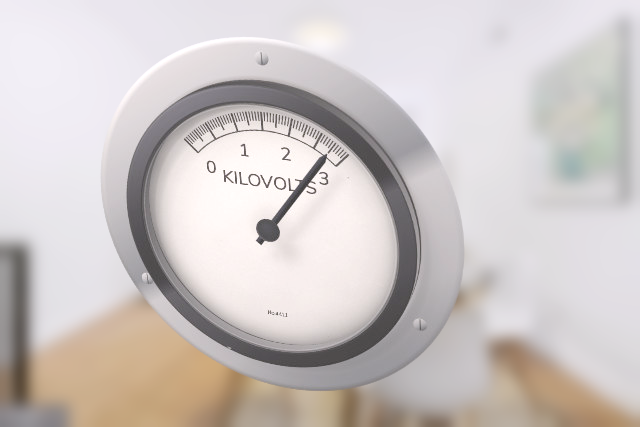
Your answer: 2.75,kV
